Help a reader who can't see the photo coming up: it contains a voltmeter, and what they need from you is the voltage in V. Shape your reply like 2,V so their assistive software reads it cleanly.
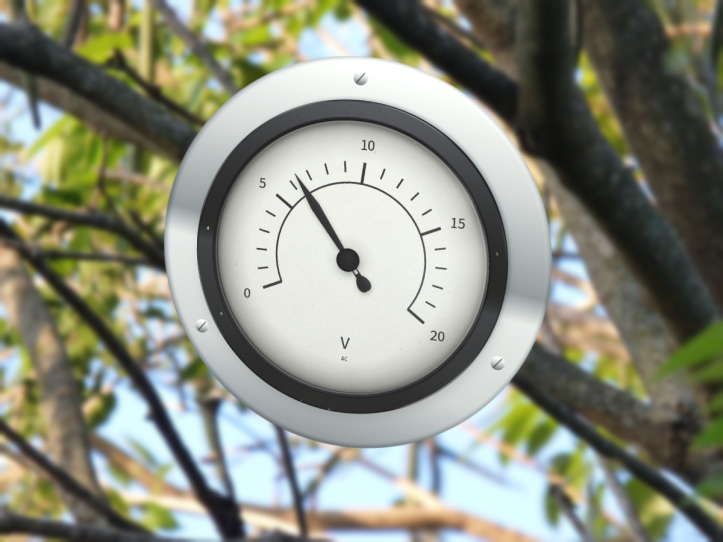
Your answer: 6.5,V
